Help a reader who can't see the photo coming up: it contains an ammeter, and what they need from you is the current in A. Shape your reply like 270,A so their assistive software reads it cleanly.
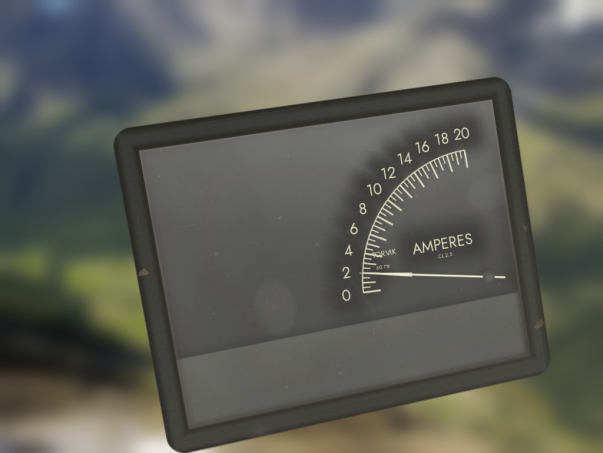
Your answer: 2,A
